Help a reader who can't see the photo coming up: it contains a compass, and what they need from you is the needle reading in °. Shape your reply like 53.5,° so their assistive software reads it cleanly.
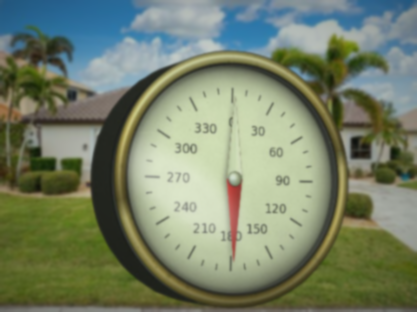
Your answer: 180,°
